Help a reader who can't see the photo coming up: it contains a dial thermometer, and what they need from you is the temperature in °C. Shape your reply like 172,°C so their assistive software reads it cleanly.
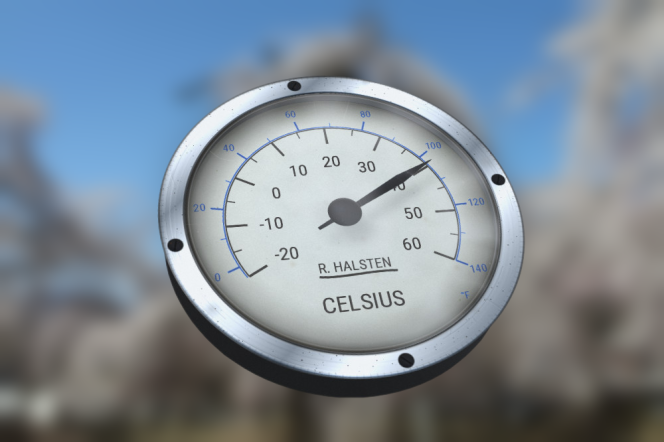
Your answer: 40,°C
